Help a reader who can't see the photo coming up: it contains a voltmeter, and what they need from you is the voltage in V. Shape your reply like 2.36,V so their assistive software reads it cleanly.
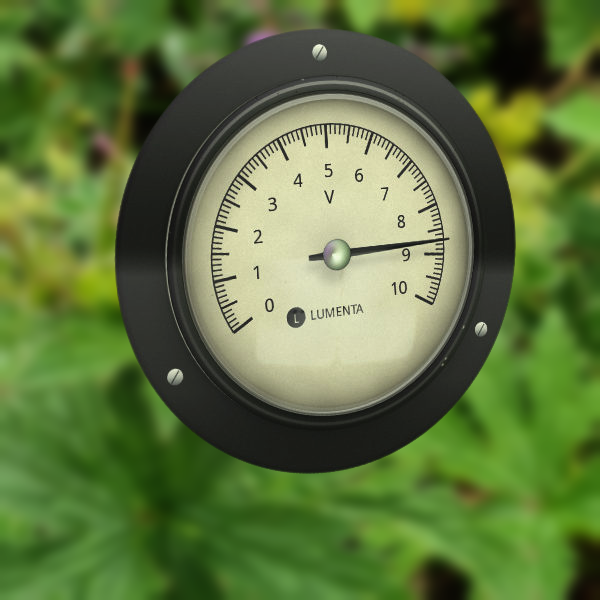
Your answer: 8.7,V
